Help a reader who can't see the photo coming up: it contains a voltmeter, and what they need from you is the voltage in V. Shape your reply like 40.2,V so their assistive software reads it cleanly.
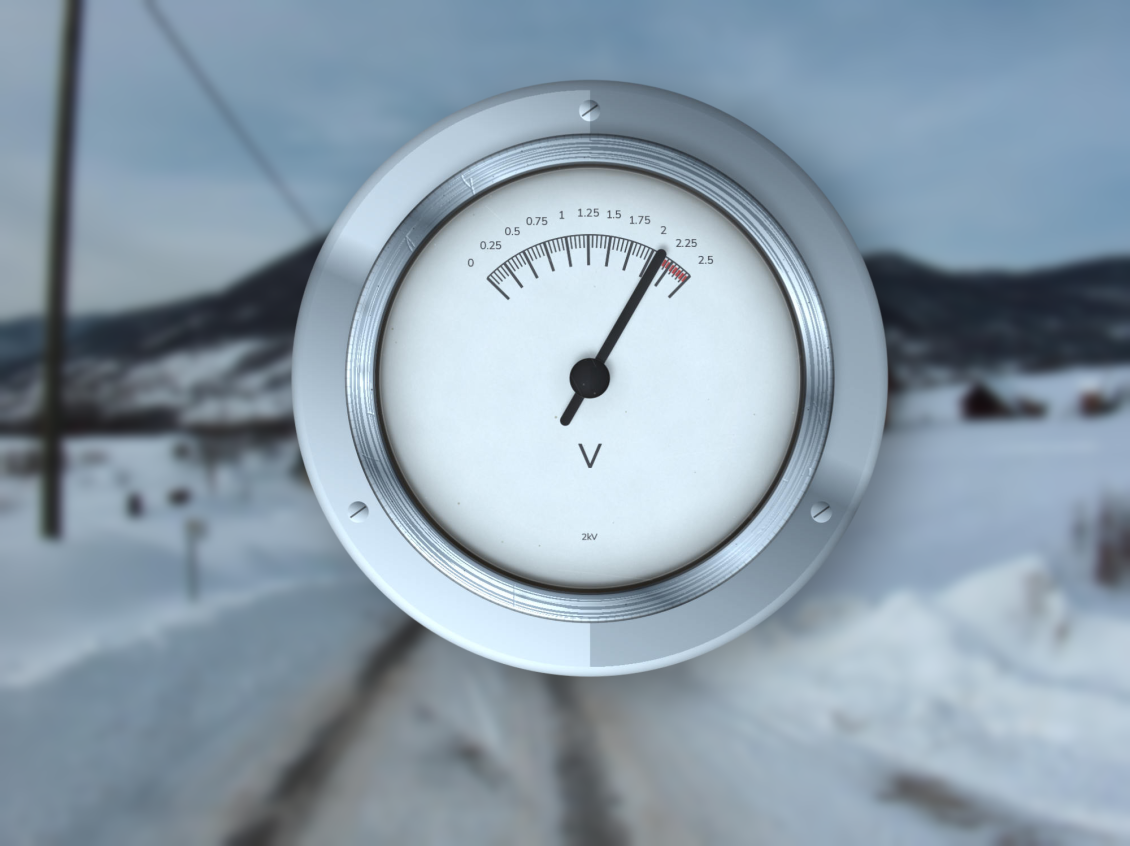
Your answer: 2.1,V
